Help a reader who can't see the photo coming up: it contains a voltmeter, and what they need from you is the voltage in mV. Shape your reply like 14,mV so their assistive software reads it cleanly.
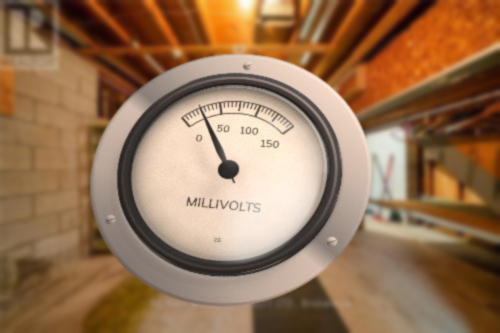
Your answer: 25,mV
